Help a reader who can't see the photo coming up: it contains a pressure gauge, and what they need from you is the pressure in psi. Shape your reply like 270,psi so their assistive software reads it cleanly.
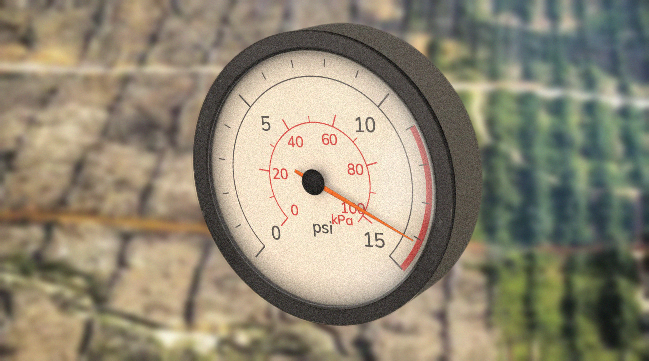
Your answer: 14,psi
